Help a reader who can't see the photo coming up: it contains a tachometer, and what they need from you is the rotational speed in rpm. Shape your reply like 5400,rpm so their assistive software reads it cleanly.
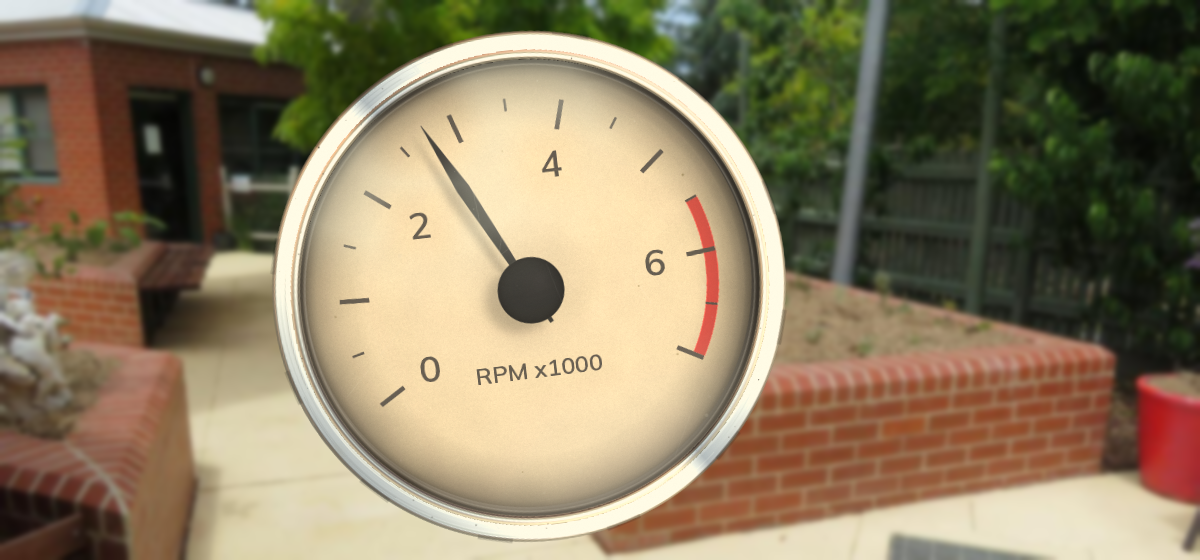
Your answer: 2750,rpm
